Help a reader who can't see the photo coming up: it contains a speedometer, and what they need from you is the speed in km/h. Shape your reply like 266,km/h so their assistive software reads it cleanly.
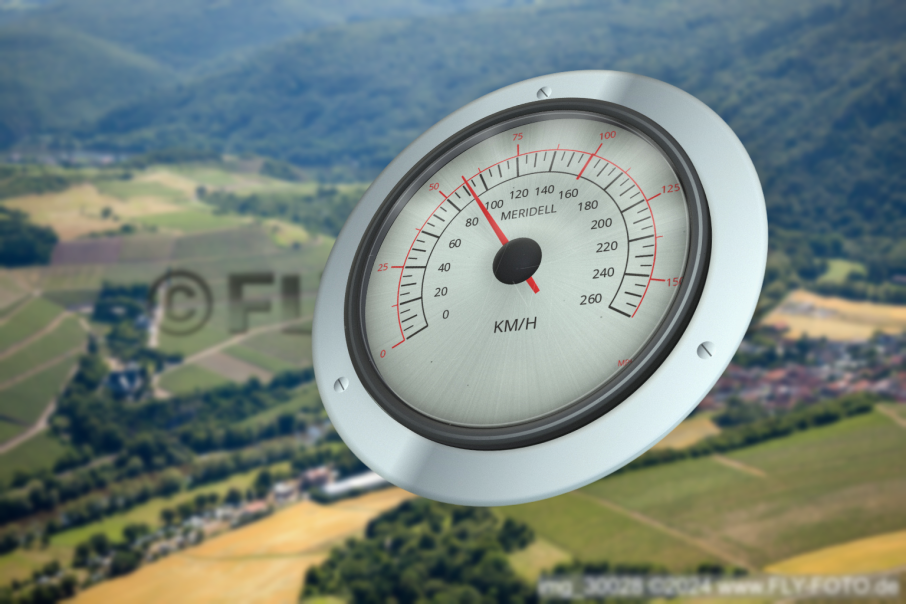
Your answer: 92.5,km/h
